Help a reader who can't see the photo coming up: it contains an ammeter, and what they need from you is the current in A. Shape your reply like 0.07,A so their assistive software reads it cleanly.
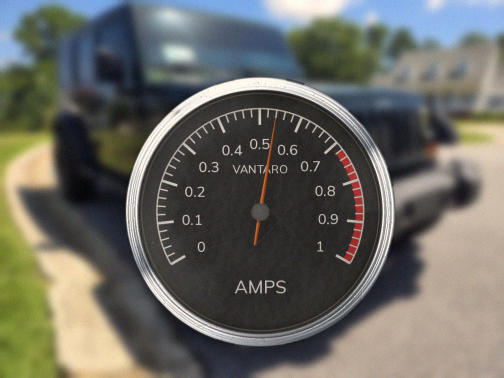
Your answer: 0.54,A
